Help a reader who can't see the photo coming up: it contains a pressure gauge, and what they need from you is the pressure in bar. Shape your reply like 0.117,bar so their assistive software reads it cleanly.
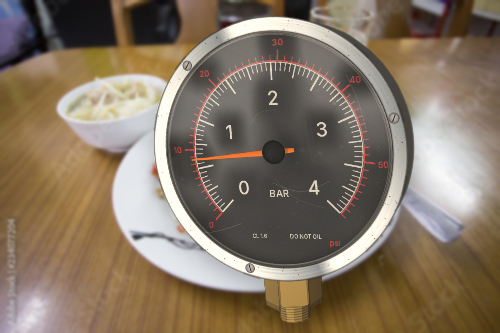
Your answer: 0.6,bar
